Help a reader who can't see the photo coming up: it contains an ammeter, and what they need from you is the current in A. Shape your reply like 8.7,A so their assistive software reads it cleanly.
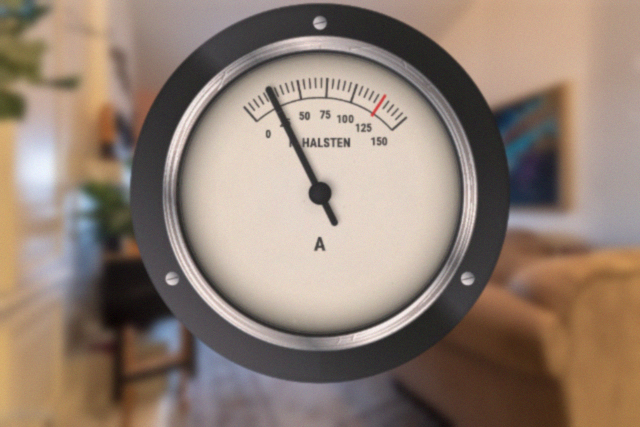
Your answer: 25,A
